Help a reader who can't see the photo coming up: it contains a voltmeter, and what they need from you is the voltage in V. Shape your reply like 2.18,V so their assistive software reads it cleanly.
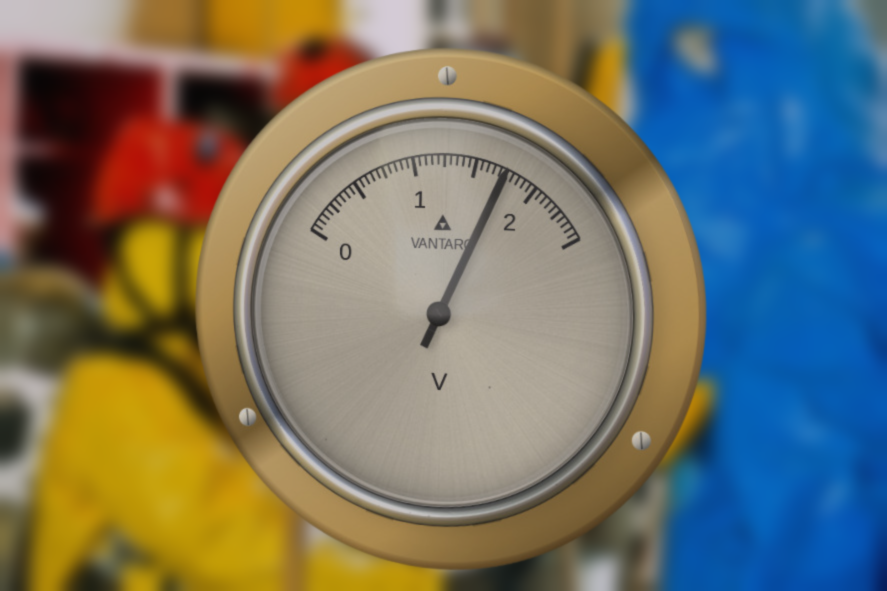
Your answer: 1.75,V
